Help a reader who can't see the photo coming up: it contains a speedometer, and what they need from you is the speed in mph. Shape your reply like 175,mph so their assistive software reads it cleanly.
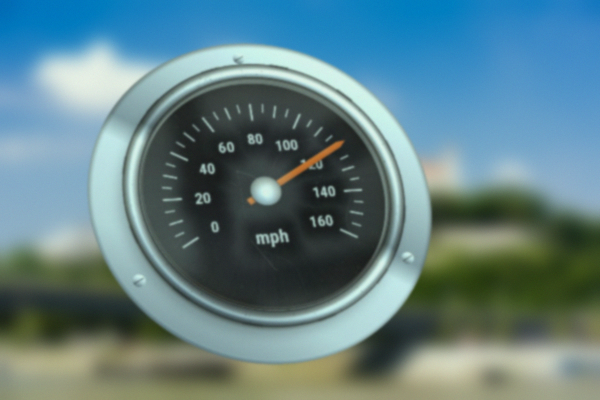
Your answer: 120,mph
